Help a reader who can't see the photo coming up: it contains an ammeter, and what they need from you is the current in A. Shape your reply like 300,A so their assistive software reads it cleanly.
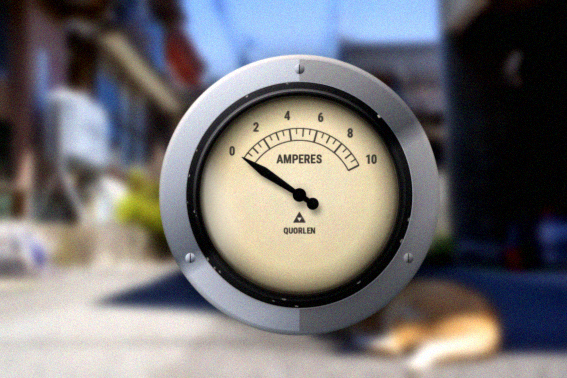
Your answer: 0,A
